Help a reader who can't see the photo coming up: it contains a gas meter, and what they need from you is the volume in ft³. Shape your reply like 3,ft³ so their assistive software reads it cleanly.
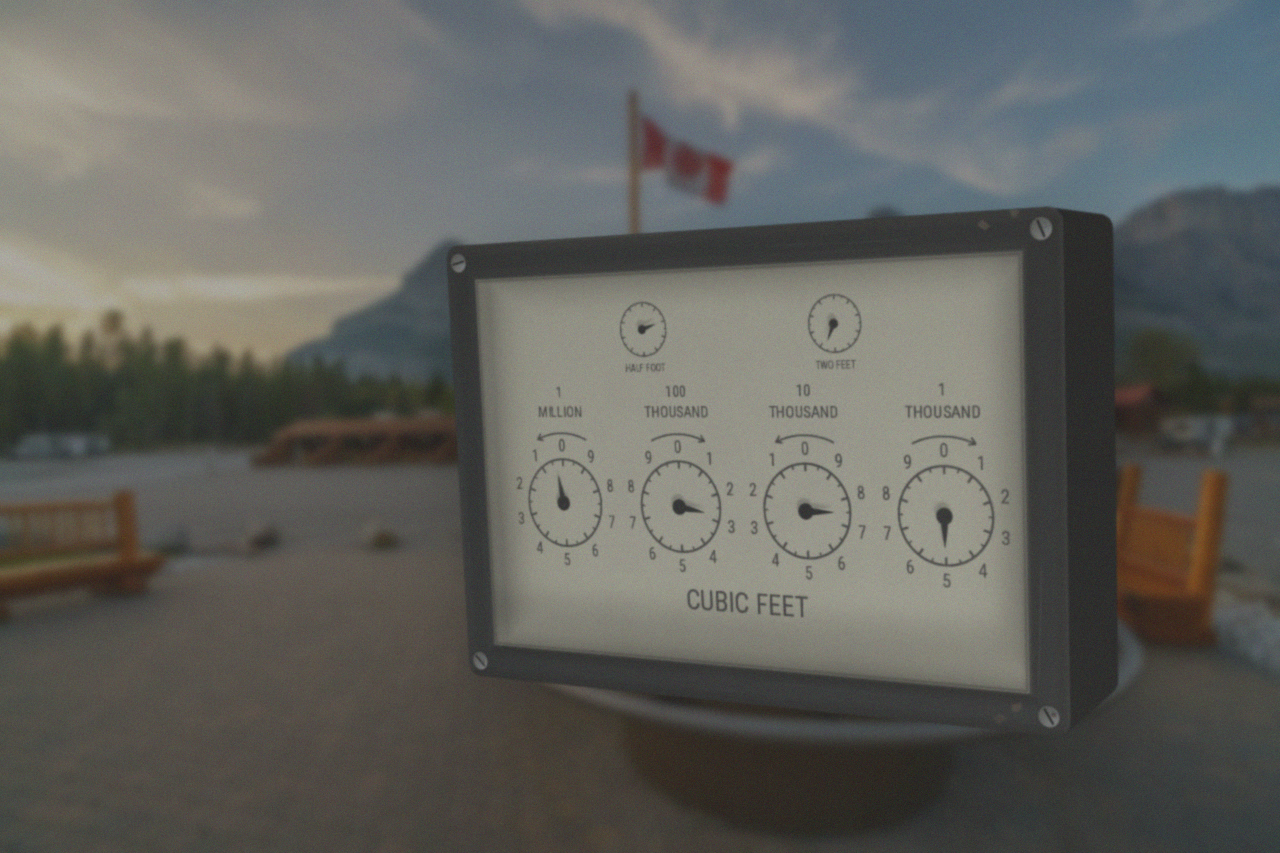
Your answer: 27500,ft³
